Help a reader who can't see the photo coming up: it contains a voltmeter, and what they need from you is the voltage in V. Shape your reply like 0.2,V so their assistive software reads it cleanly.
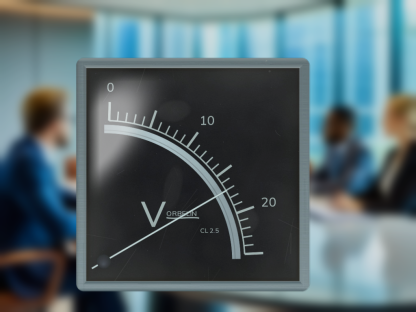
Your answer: 17,V
